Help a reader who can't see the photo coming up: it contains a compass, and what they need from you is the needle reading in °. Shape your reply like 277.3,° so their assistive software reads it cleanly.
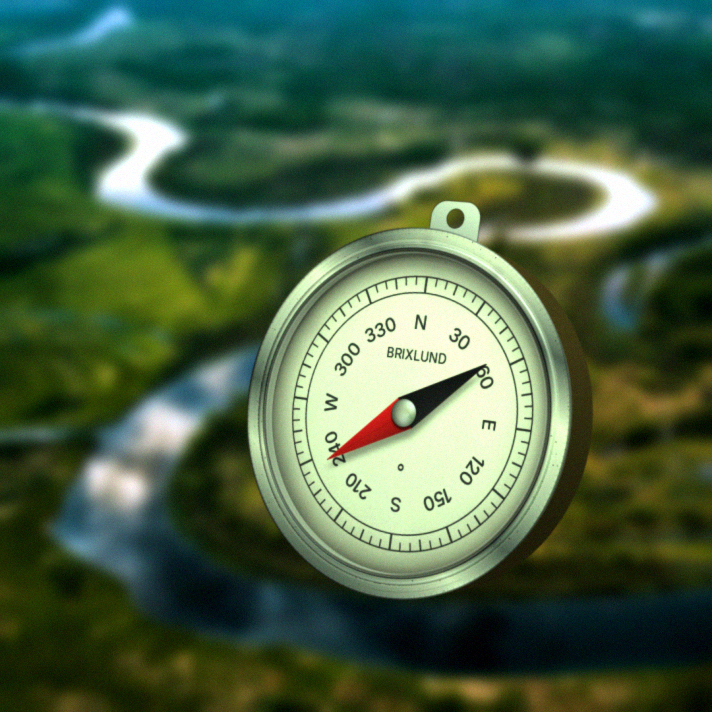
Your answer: 235,°
